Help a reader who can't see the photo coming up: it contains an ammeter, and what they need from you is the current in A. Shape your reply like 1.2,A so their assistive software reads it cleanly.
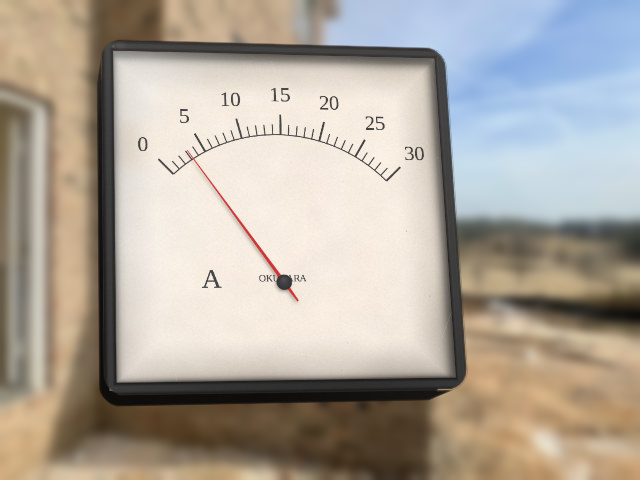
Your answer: 3,A
